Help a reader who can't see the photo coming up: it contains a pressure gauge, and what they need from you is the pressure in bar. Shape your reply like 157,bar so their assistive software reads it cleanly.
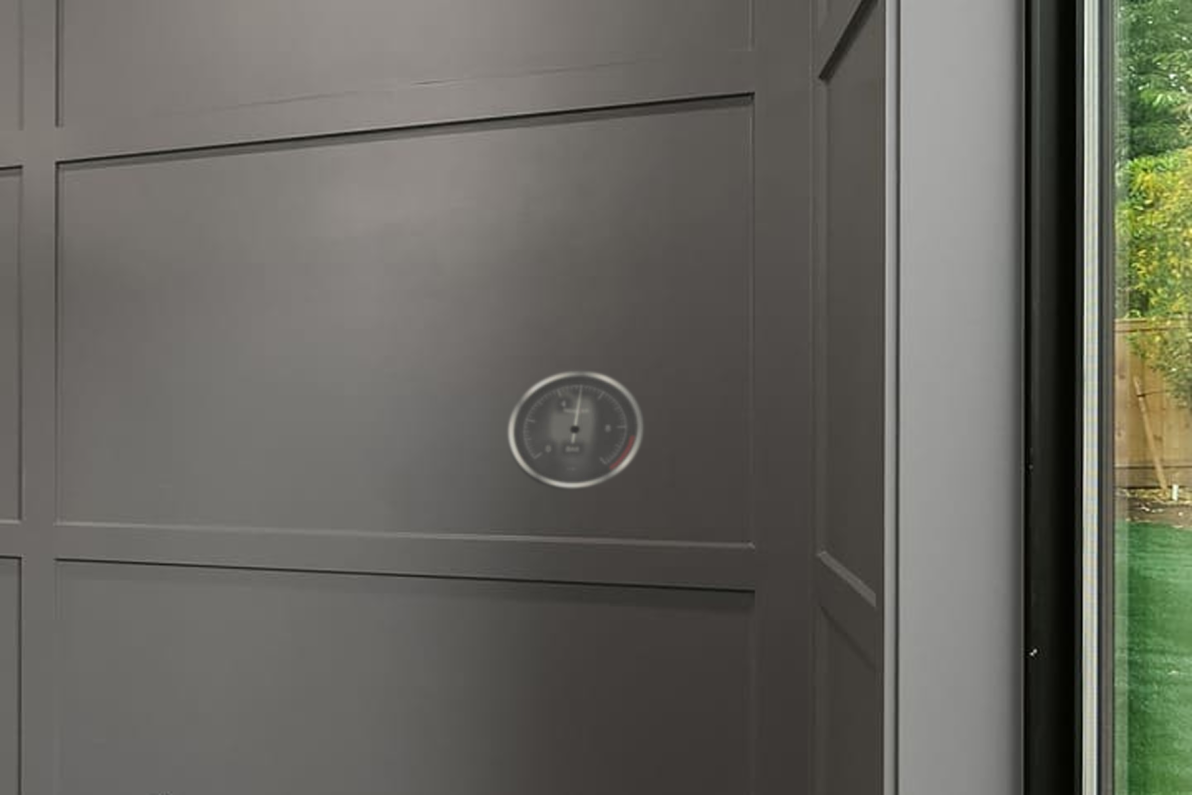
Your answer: 5,bar
